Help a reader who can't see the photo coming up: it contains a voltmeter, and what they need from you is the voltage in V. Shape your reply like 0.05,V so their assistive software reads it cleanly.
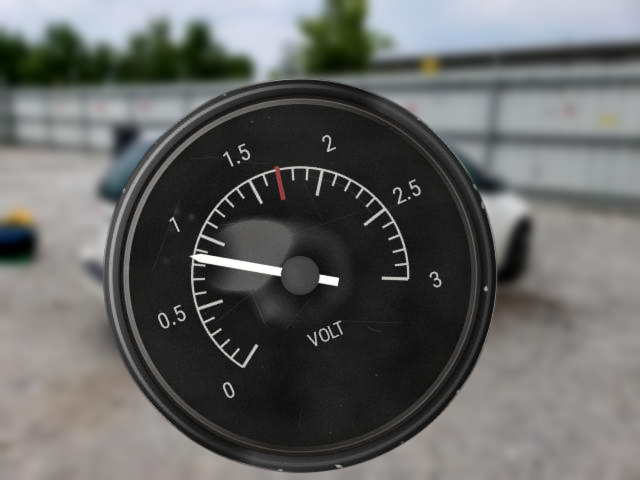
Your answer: 0.85,V
